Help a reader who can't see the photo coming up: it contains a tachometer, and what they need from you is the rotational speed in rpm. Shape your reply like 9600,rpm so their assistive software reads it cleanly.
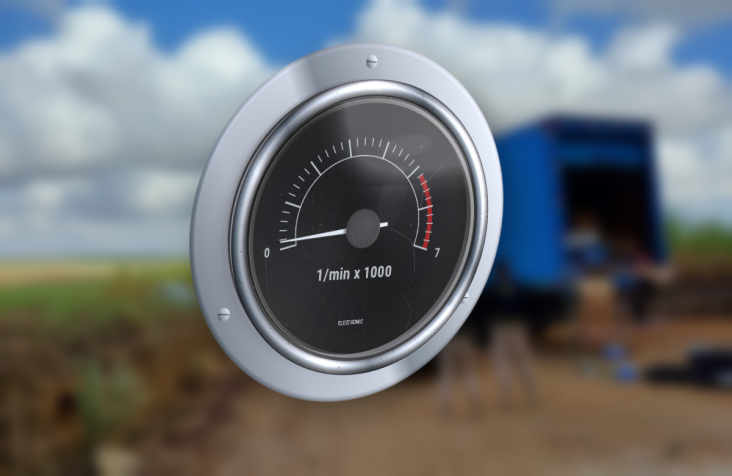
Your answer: 200,rpm
